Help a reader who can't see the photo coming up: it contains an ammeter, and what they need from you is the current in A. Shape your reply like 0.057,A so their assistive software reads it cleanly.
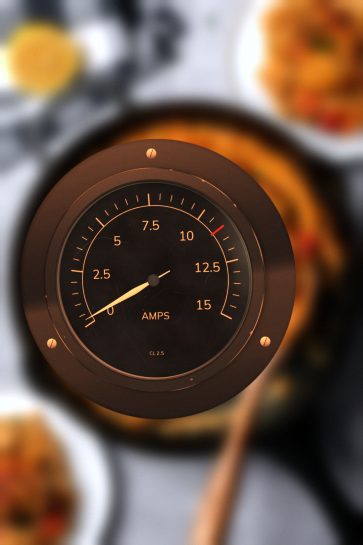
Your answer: 0.25,A
